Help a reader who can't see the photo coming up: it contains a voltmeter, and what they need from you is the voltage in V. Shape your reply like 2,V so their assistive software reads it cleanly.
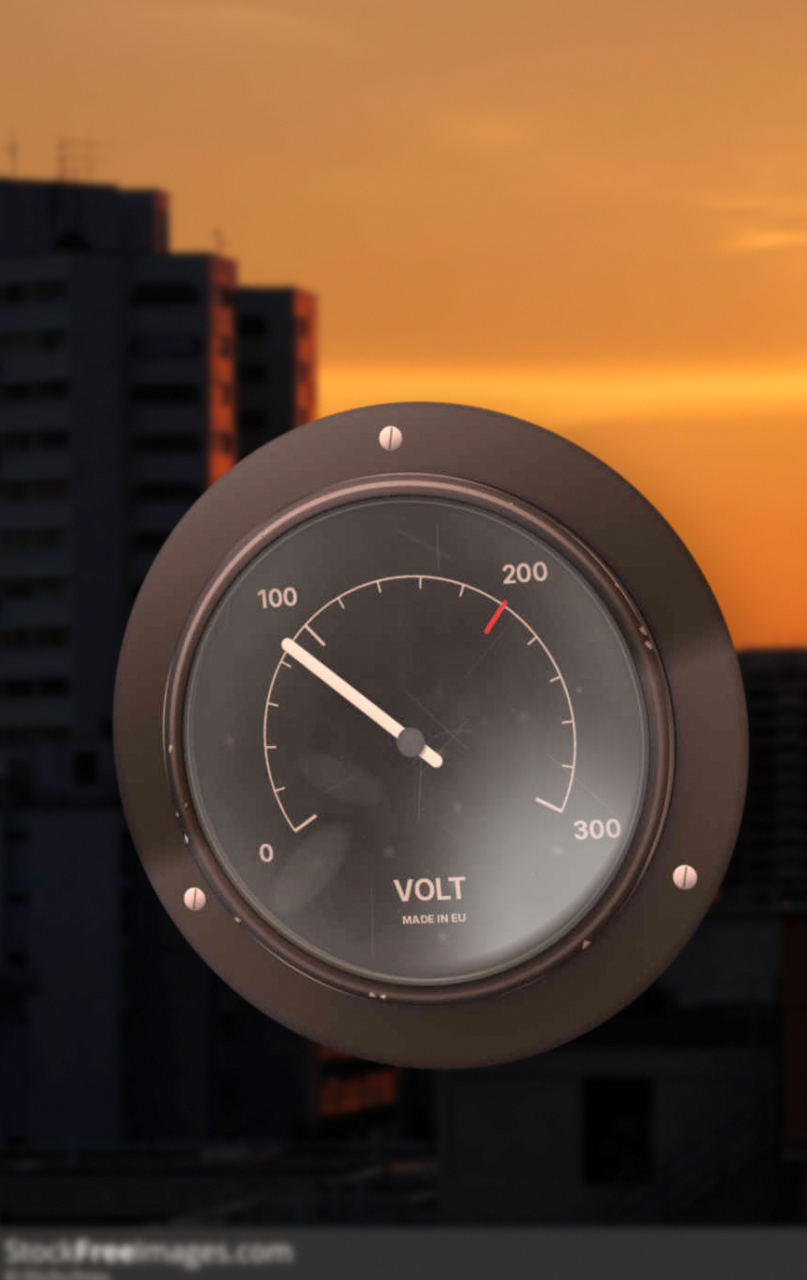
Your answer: 90,V
